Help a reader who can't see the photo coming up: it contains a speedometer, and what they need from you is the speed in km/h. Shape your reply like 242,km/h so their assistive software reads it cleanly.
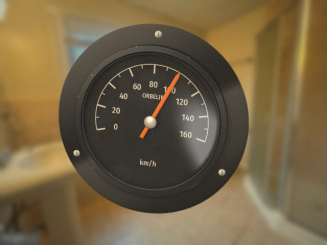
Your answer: 100,km/h
